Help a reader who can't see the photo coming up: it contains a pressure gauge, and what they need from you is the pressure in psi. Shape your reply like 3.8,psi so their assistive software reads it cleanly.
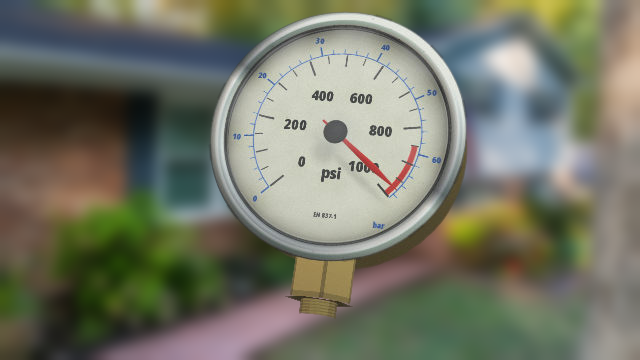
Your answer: 975,psi
